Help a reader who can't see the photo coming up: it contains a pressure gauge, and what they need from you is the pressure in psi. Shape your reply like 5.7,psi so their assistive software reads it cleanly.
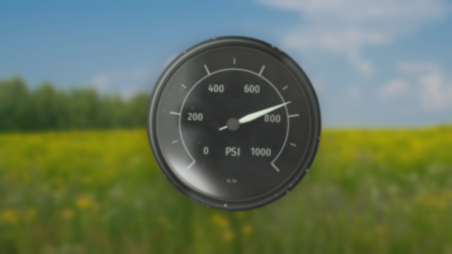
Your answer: 750,psi
